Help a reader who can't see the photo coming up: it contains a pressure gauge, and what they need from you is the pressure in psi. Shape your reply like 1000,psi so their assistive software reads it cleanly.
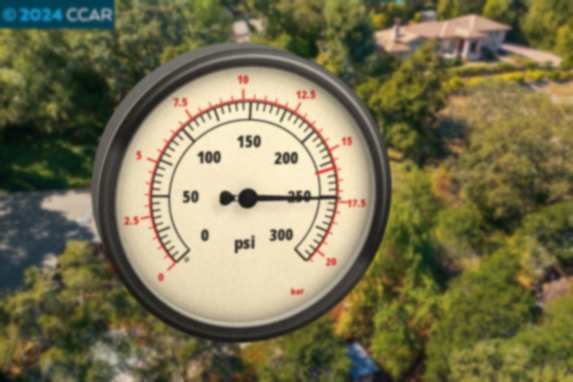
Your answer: 250,psi
